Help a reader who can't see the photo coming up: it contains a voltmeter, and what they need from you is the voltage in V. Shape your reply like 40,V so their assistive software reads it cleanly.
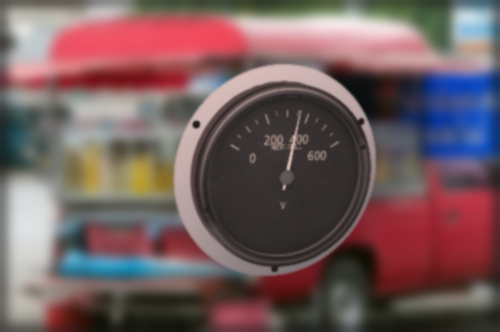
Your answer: 350,V
